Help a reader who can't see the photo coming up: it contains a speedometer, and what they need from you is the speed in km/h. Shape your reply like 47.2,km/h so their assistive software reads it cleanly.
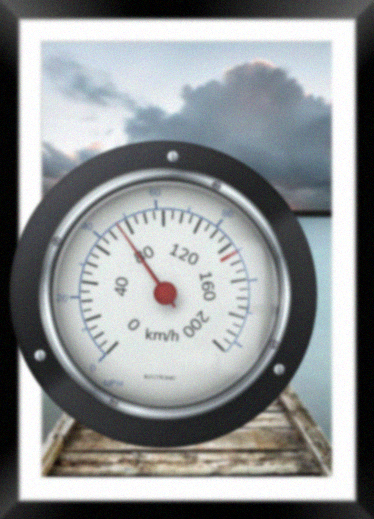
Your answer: 75,km/h
